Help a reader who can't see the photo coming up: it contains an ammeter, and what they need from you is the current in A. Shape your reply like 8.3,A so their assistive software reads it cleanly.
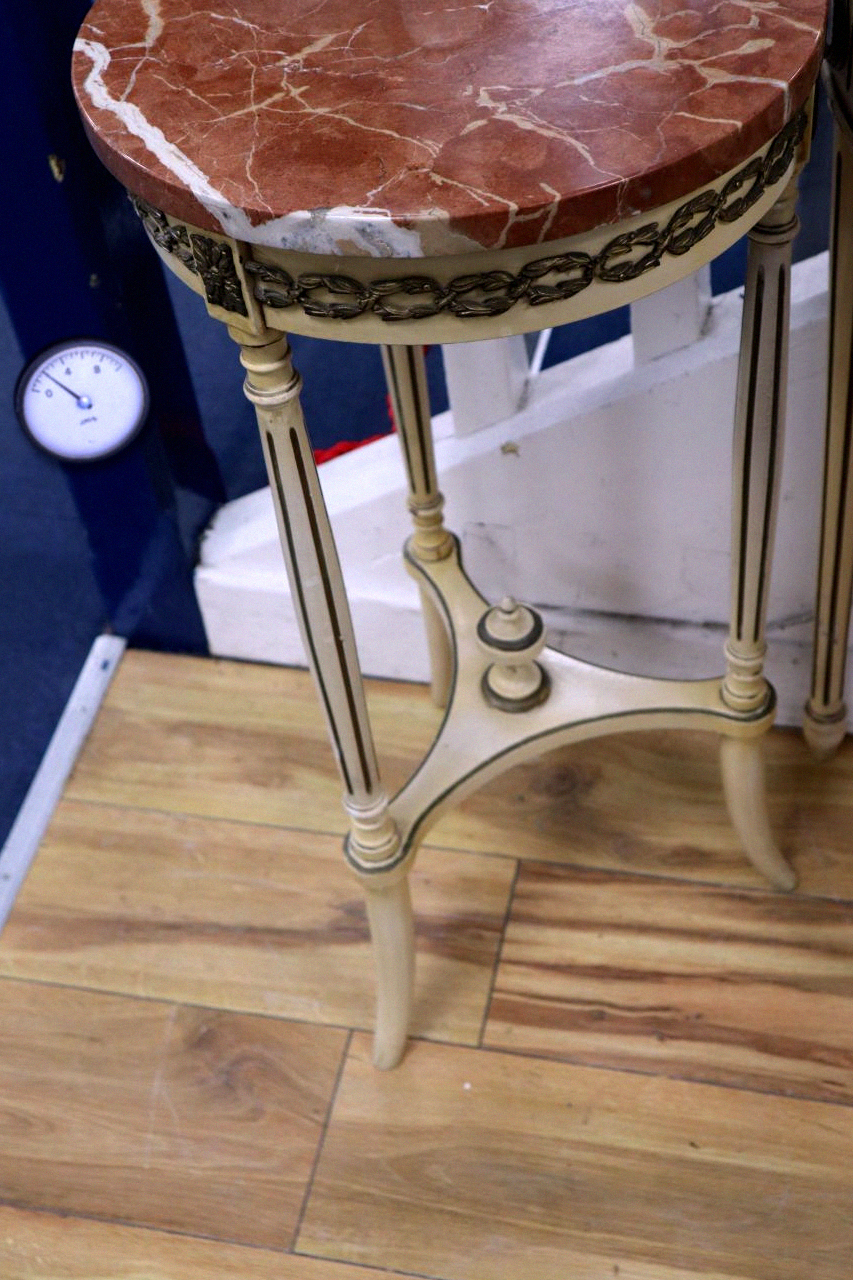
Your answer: 2,A
